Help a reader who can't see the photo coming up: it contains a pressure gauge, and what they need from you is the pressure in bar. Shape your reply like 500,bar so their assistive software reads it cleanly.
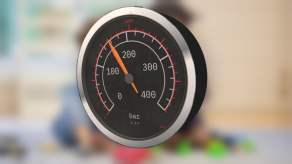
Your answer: 160,bar
